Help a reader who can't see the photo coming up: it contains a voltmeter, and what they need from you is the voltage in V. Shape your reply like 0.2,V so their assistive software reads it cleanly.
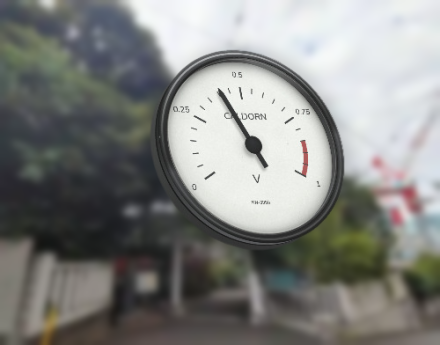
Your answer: 0.4,V
